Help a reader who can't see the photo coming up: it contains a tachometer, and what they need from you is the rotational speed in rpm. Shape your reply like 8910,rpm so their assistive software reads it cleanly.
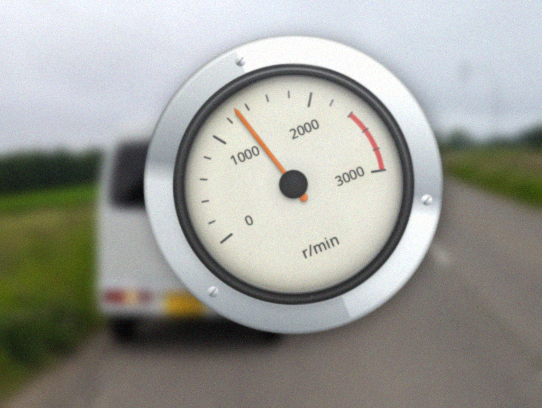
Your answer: 1300,rpm
